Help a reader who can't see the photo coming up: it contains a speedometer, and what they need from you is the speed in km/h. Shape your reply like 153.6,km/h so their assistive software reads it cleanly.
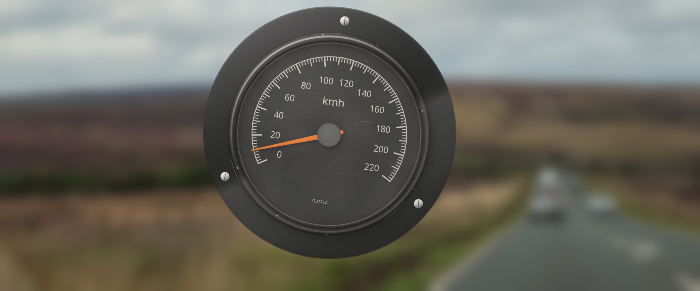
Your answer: 10,km/h
